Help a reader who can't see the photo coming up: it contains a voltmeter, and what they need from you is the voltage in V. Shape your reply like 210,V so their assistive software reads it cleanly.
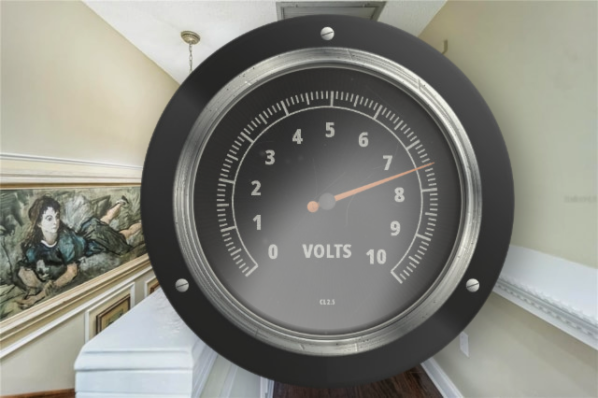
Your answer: 7.5,V
